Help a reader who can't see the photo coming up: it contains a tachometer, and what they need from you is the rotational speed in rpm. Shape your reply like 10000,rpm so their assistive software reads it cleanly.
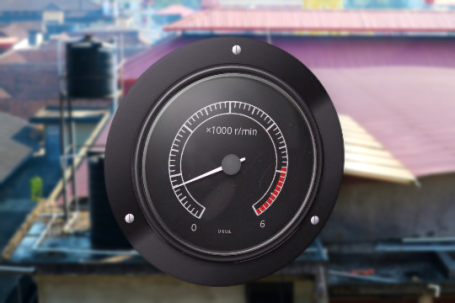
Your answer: 800,rpm
